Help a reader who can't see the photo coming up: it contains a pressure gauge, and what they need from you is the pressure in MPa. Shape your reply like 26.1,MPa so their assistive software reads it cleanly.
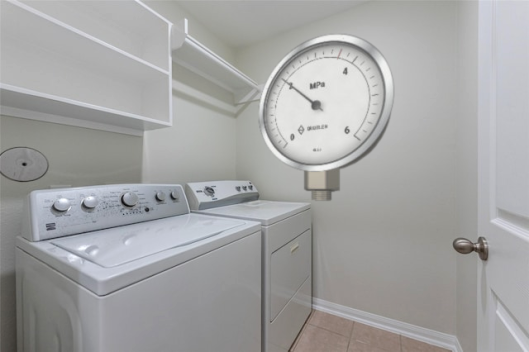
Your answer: 2,MPa
